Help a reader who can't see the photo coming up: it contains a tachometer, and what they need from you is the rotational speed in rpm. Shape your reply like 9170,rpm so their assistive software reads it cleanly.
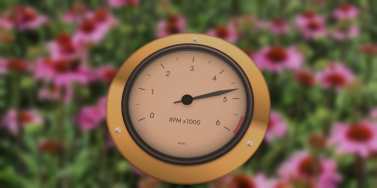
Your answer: 4750,rpm
